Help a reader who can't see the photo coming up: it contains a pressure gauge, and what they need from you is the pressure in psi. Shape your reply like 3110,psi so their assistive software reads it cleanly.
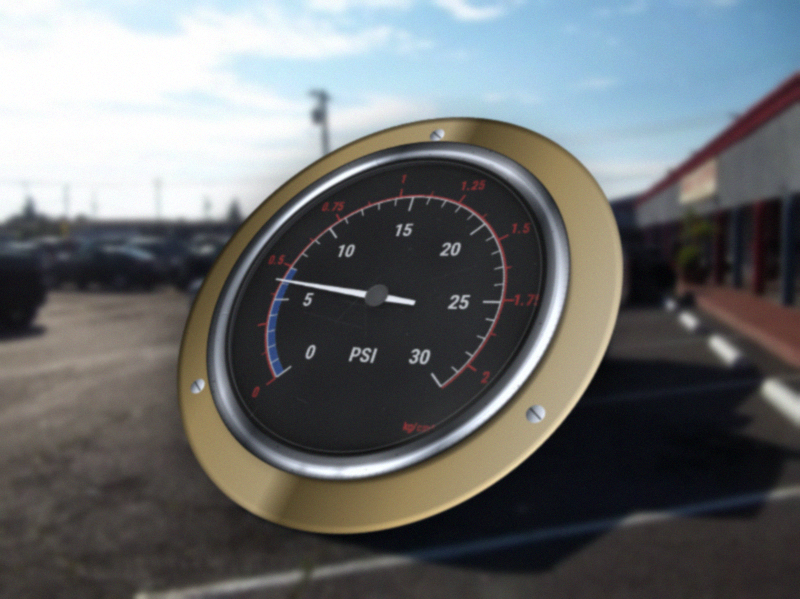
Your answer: 6,psi
